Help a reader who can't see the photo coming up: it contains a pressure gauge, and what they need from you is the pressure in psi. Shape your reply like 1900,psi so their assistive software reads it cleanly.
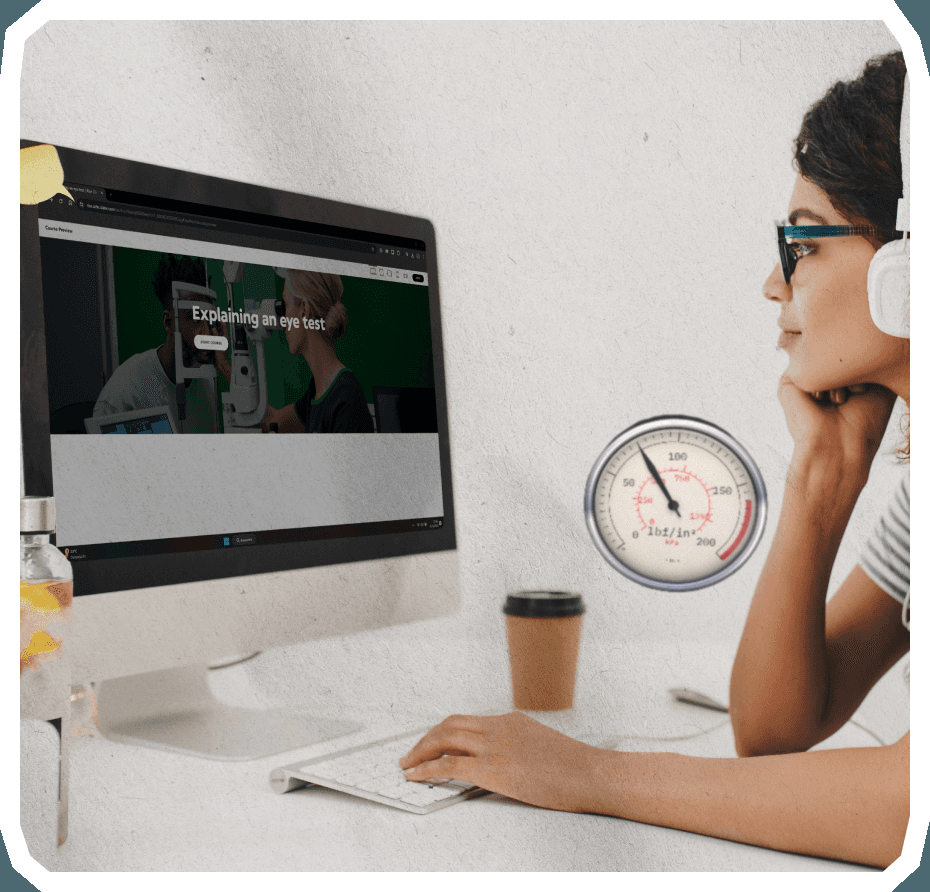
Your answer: 75,psi
